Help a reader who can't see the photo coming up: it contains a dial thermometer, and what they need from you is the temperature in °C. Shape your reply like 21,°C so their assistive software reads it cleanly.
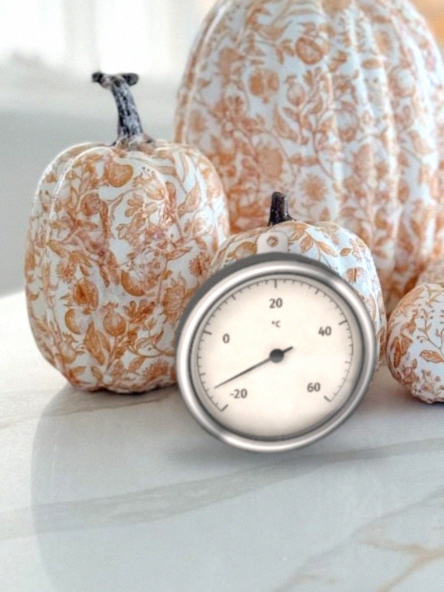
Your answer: -14,°C
